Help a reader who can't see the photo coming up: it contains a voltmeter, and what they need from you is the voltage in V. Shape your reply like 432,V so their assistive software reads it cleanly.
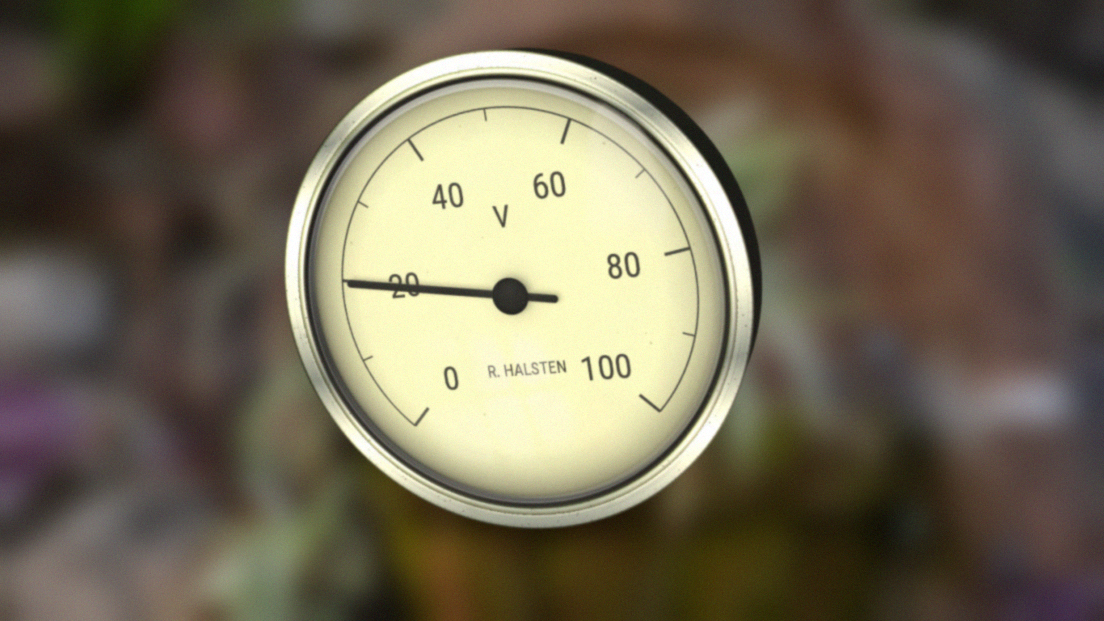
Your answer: 20,V
